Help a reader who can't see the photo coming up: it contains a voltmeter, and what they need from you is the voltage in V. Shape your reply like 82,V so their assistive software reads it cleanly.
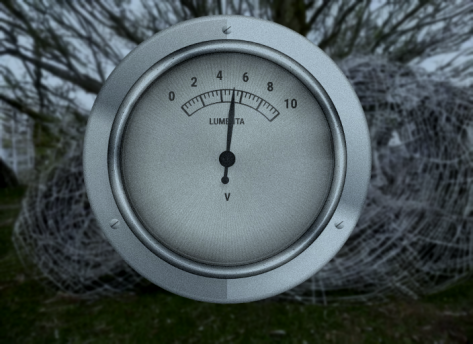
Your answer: 5.2,V
